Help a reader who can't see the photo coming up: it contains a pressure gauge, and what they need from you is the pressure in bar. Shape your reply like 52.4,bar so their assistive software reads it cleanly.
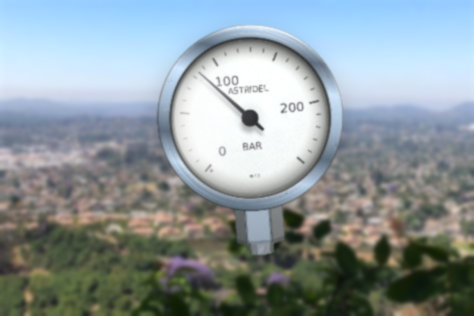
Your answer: 85,bar
